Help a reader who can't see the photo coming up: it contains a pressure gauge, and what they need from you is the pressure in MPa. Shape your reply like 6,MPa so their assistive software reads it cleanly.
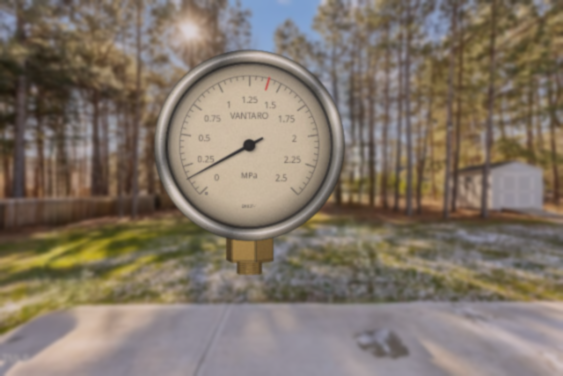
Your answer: 0.15,MPa
